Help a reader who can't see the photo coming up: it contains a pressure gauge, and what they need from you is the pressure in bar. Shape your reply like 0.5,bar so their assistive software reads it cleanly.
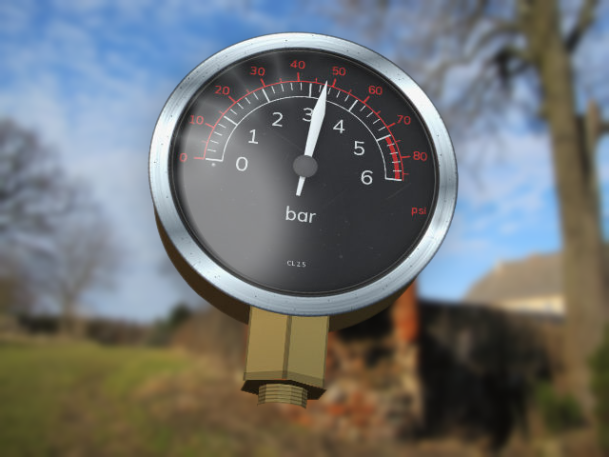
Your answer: 3.3,bar
